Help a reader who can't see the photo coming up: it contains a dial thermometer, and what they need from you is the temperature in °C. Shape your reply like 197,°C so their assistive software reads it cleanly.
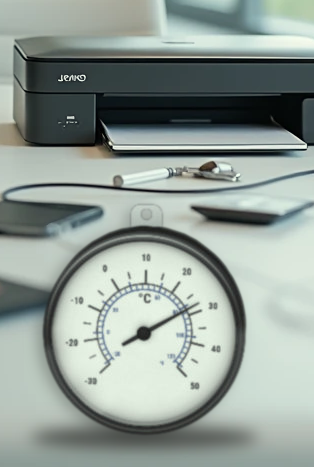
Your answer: 27.5,°C
